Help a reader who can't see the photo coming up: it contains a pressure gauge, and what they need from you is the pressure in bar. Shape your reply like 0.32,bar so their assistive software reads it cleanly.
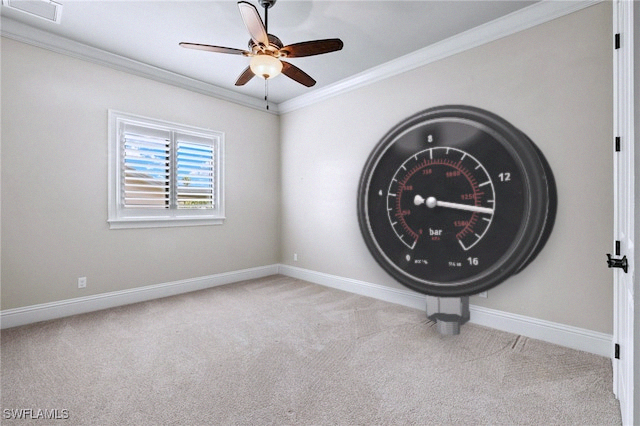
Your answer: 13.5,bar
